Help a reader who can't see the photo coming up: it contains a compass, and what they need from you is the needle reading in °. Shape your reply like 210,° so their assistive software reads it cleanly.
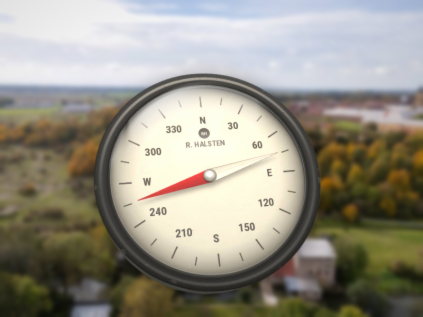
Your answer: 255,°
